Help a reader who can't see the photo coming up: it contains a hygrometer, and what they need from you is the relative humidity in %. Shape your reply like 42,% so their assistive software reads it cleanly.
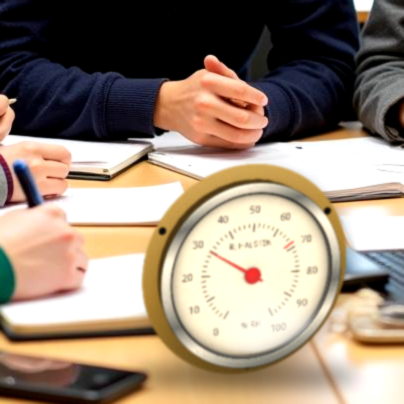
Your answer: 30,%
